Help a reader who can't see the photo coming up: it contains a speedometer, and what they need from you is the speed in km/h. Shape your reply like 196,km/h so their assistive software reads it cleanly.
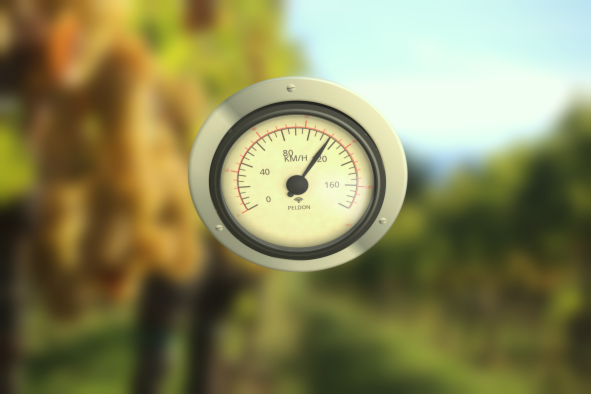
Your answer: 115,km/h
